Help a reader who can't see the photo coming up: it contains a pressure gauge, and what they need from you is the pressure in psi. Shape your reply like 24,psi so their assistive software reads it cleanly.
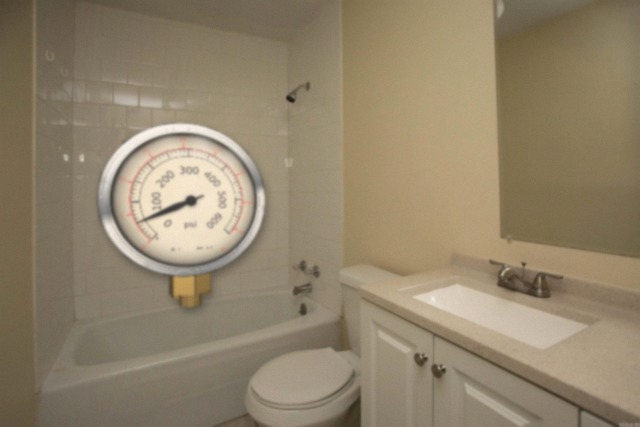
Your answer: 50,psi
